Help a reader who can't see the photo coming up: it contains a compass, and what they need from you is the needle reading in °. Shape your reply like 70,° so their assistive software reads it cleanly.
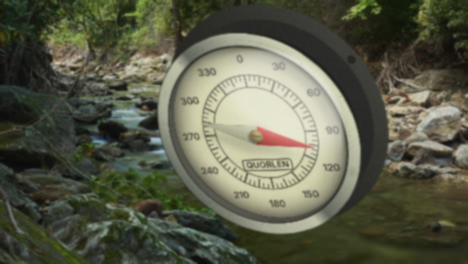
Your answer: 105,°
